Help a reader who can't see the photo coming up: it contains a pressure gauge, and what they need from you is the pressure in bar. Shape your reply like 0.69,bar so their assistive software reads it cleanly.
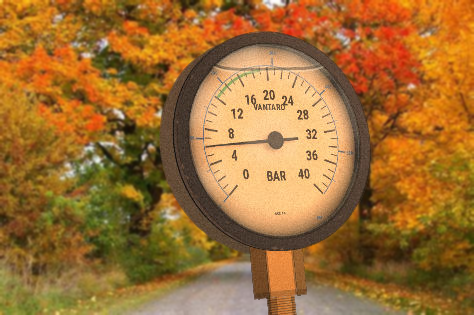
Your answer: 6,bar
